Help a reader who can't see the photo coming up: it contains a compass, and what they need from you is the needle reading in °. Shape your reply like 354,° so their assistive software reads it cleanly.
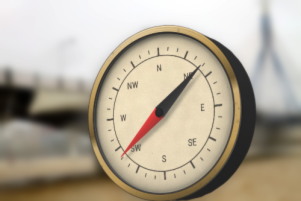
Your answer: 230,°
